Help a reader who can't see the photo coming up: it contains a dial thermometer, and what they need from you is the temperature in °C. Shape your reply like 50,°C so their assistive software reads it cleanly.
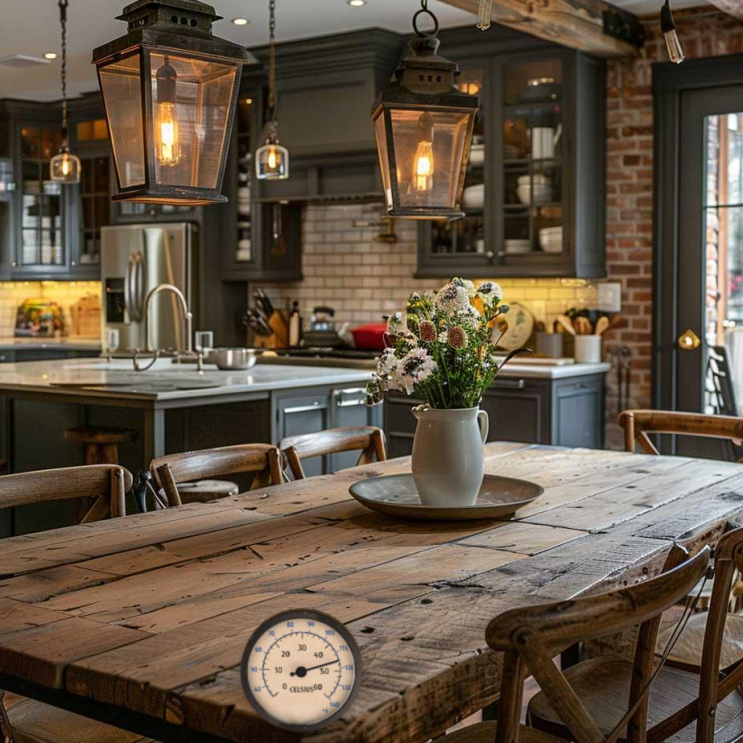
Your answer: 46,°C
